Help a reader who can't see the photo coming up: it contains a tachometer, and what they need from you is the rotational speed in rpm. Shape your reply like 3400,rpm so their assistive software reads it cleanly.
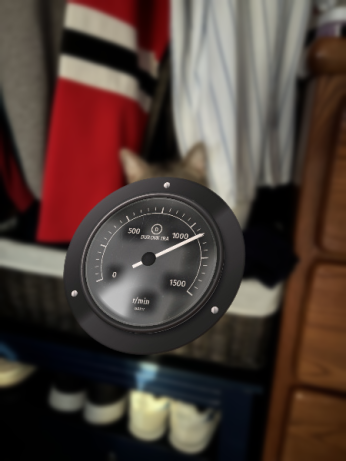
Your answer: 1100,rpm
